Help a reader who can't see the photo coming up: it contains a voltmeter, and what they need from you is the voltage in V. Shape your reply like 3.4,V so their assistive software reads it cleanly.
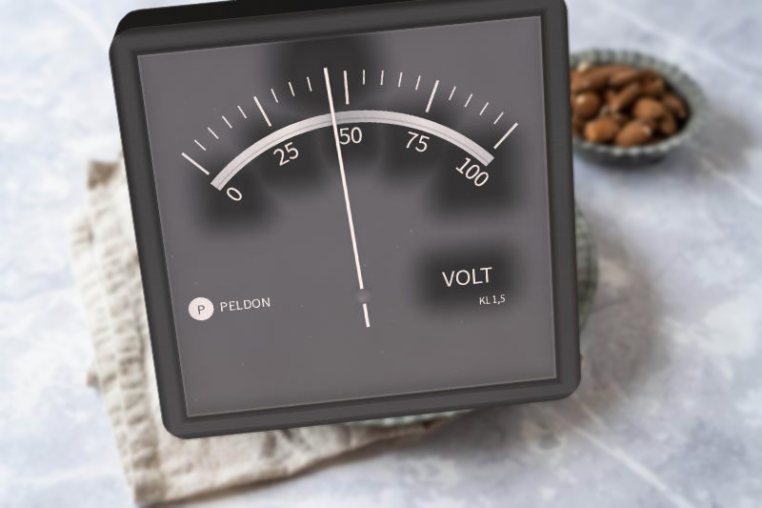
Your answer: 45,V
